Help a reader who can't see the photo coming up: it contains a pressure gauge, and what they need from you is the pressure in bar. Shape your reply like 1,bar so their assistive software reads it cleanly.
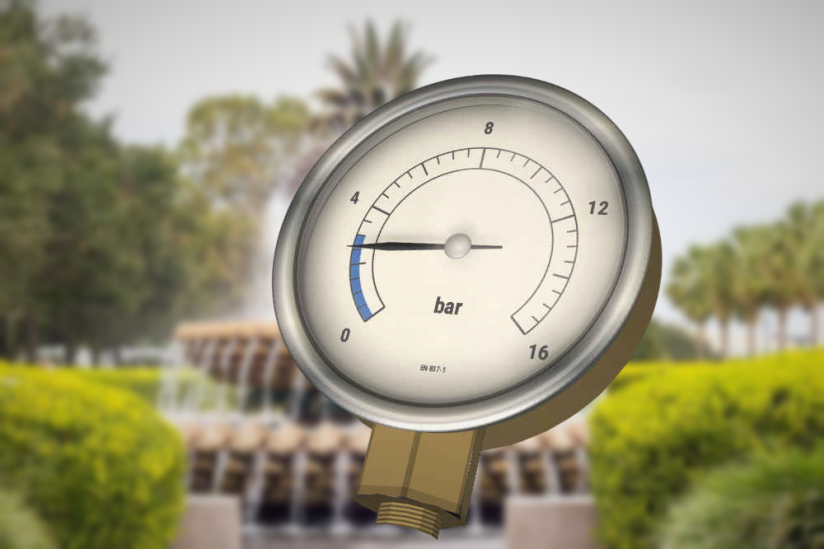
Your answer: 2.5,bar
